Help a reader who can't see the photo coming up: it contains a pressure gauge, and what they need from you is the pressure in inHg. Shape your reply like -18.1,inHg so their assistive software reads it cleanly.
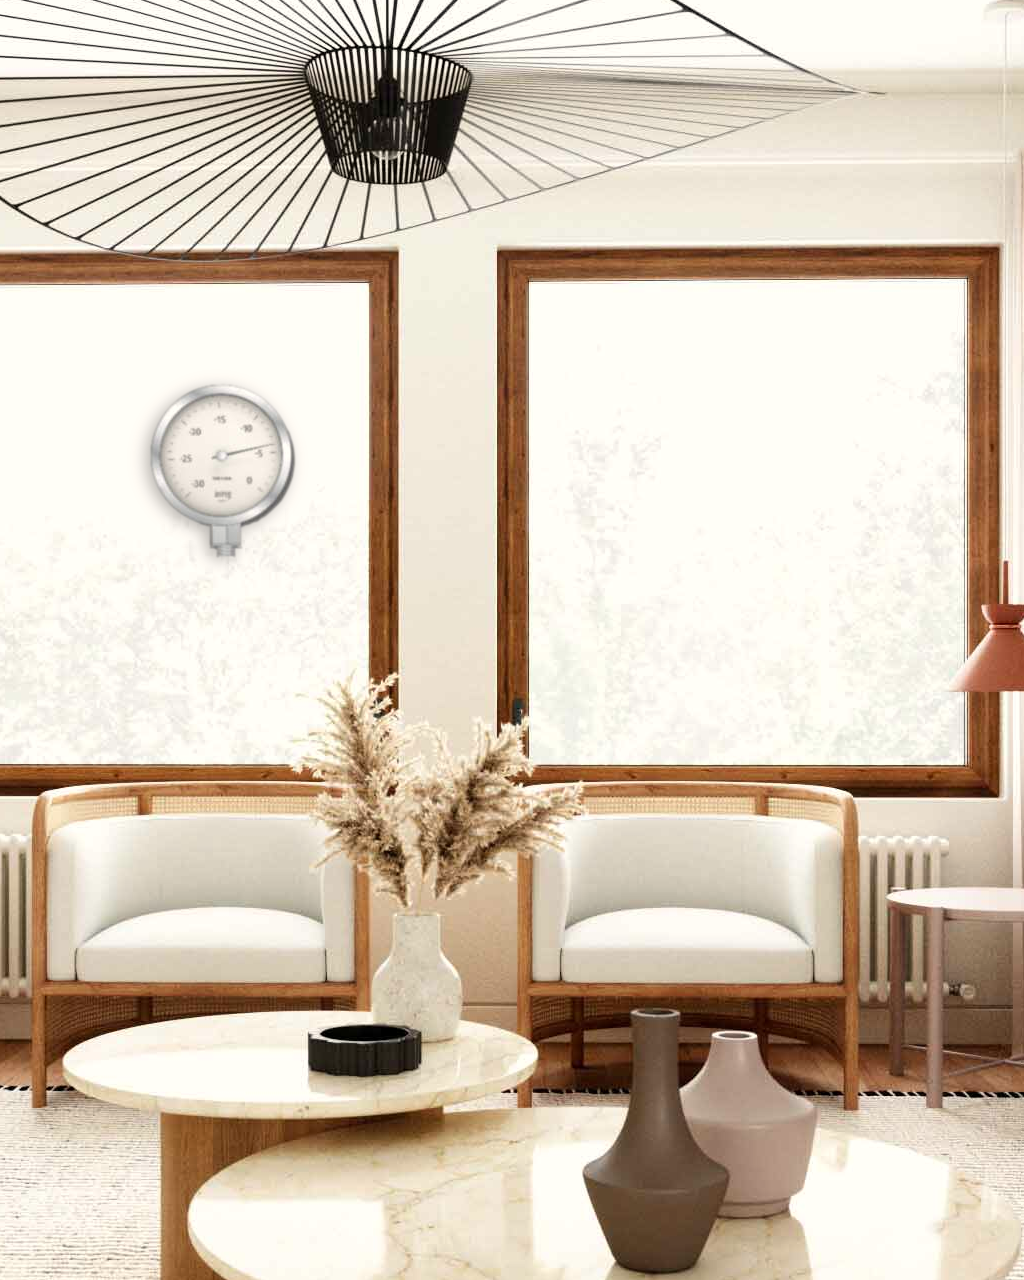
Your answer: -6,inHg
